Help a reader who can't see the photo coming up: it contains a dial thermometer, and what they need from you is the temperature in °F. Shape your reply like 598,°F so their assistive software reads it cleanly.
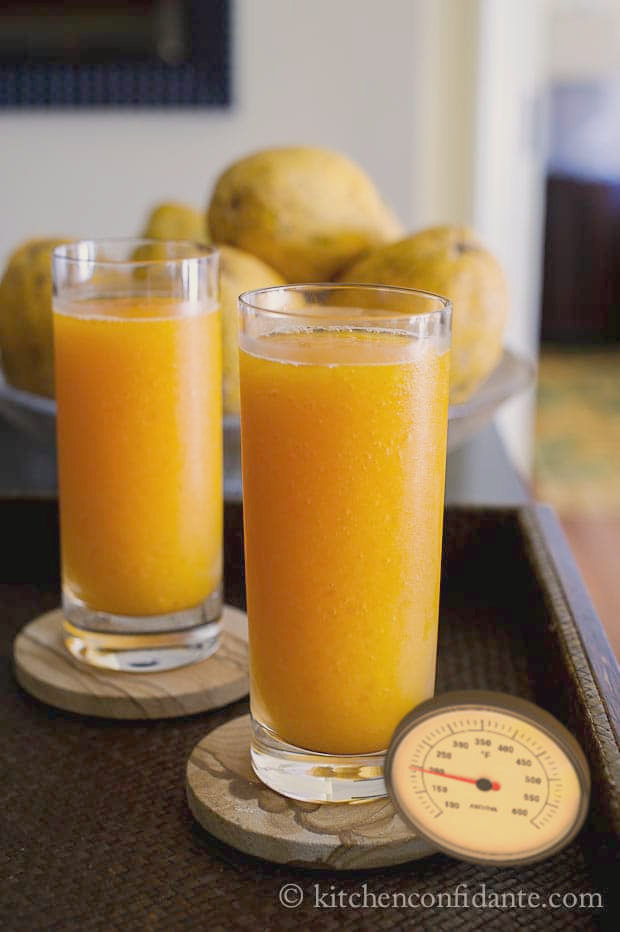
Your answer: 200,°F
